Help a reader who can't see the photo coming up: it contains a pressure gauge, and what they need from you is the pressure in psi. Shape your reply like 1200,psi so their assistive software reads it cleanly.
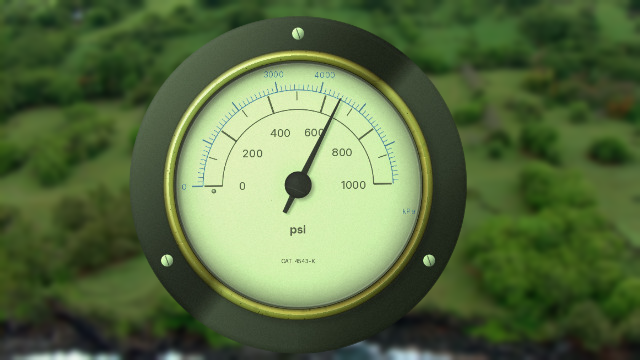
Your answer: 650,psi
